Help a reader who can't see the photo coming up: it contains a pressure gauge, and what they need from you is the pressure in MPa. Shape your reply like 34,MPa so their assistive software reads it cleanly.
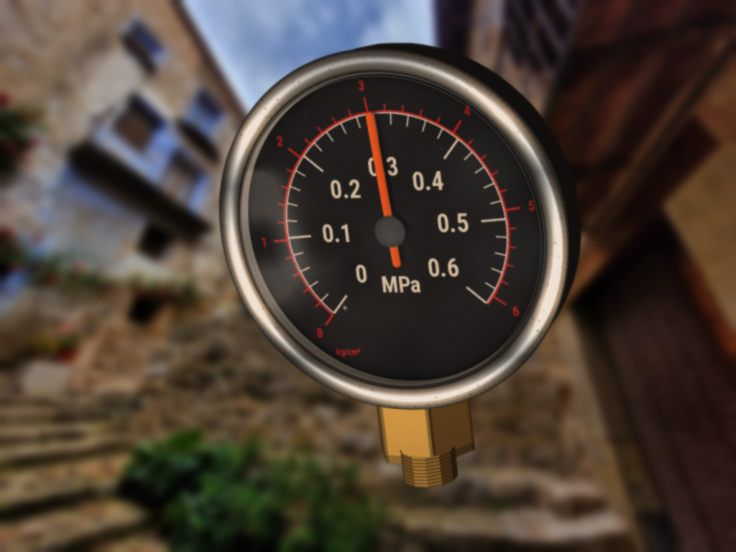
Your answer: 0.3,MPa
